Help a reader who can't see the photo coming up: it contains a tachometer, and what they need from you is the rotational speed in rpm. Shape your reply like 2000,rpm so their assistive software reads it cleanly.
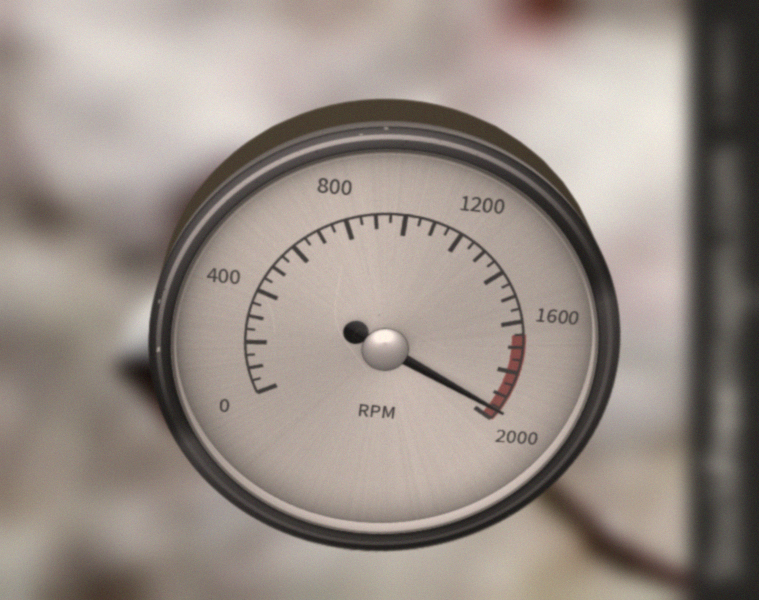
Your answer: 1950,rpm
